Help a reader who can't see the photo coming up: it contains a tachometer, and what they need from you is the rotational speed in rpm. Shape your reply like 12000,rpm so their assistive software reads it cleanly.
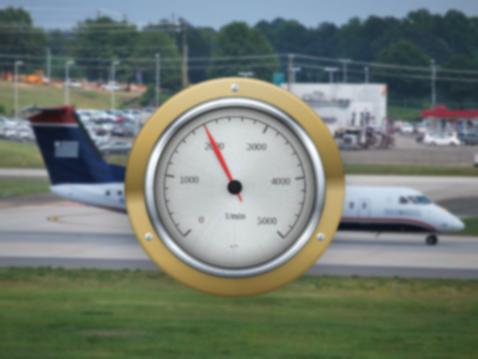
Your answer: 2000,rpm
